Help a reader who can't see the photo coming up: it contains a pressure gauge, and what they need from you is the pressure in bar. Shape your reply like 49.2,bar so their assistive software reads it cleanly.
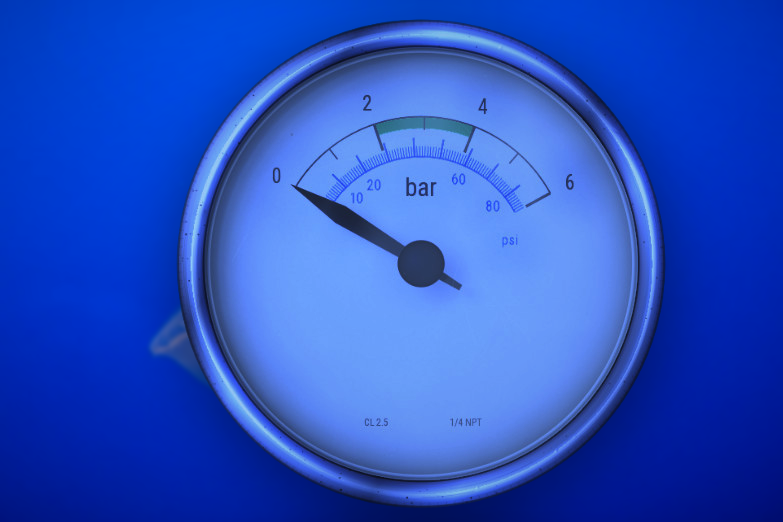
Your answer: 0,bar
